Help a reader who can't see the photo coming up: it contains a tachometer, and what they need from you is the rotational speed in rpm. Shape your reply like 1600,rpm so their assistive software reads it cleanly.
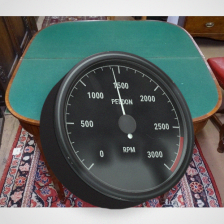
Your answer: 1400,rpm
